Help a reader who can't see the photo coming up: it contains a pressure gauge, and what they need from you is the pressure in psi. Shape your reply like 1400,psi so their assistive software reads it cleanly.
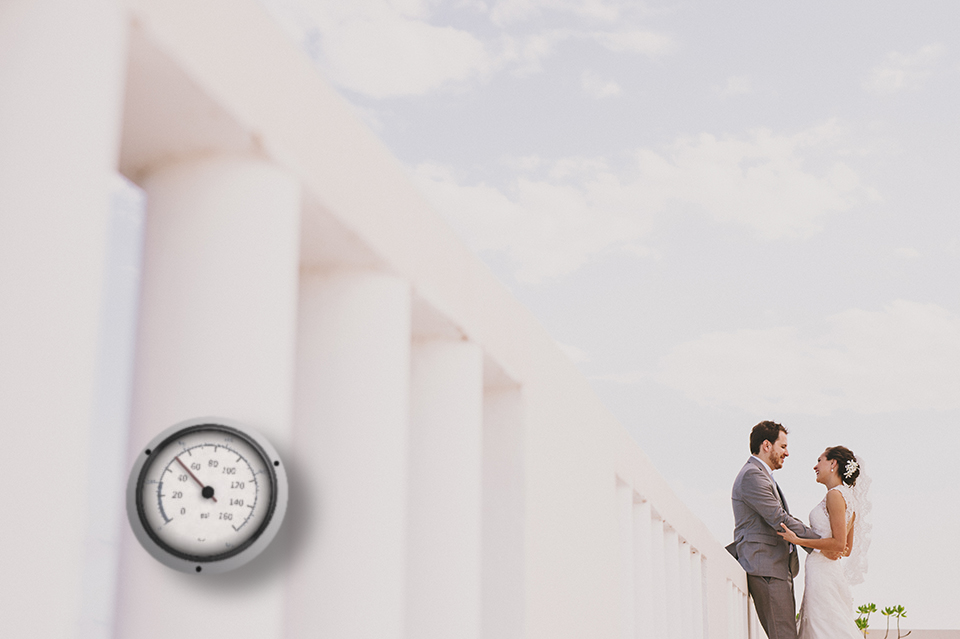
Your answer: 50,psi
